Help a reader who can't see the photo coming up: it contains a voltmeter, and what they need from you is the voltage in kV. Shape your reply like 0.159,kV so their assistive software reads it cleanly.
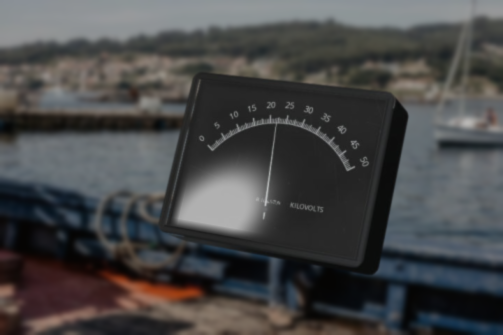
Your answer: 22.5,kV
